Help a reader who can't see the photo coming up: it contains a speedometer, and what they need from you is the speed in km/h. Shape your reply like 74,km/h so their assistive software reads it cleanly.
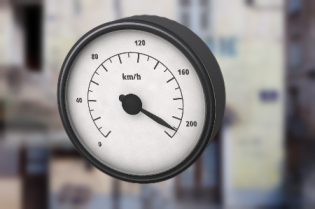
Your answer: 210,km/h
